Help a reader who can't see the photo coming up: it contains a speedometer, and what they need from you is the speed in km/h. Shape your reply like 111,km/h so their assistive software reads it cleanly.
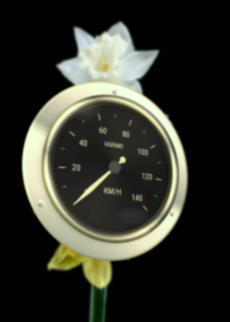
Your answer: 0,km/h
